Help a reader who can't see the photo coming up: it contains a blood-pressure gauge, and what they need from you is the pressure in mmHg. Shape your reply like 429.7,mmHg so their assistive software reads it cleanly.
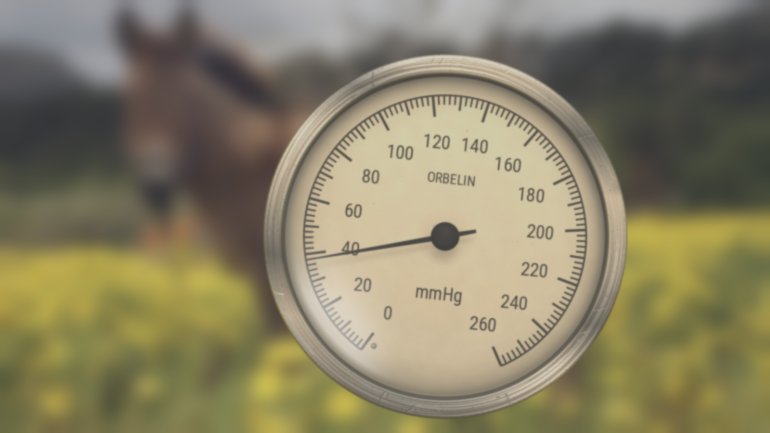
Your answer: 38,mmHg
